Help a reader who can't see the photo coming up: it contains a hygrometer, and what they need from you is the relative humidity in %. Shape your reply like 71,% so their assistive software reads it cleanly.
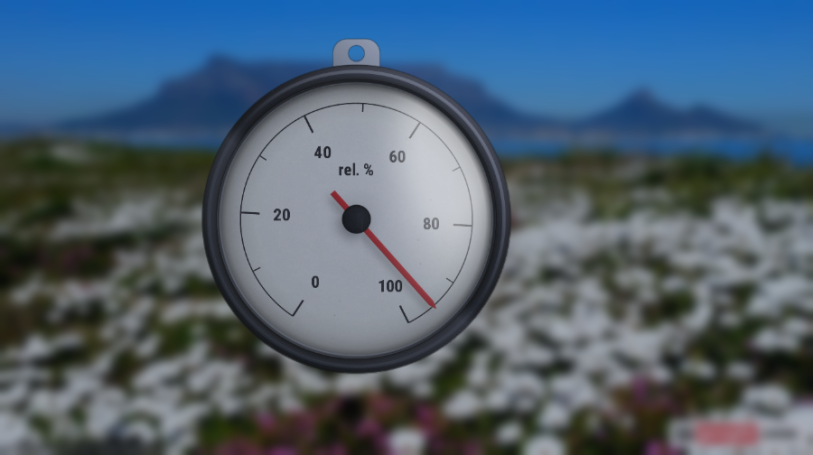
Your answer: 95,%
